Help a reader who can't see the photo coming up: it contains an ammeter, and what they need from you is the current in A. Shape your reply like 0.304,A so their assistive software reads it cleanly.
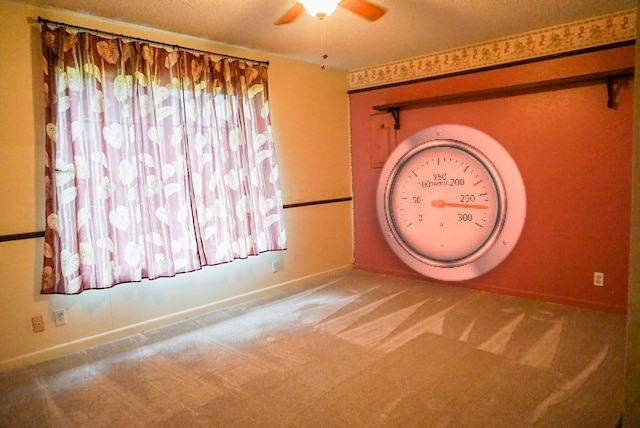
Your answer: 270,A
